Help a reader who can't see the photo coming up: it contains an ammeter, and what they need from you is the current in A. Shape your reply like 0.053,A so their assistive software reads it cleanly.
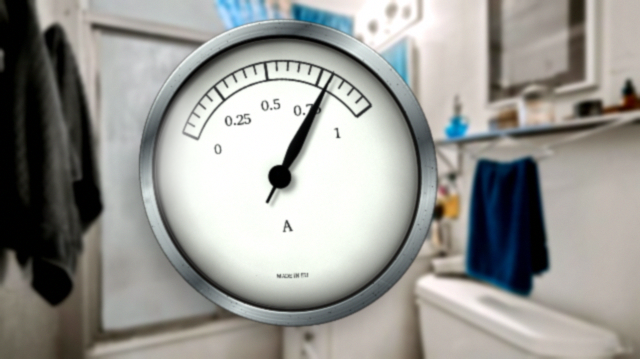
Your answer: 0.8,A
